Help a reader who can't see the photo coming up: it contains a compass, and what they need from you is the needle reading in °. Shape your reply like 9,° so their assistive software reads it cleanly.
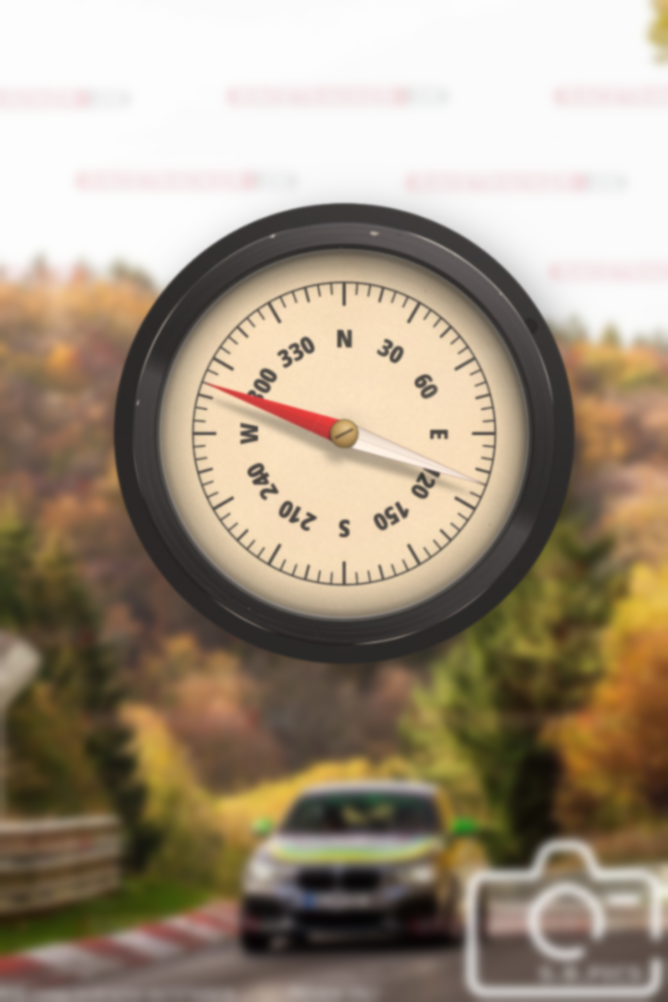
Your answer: 290,°
